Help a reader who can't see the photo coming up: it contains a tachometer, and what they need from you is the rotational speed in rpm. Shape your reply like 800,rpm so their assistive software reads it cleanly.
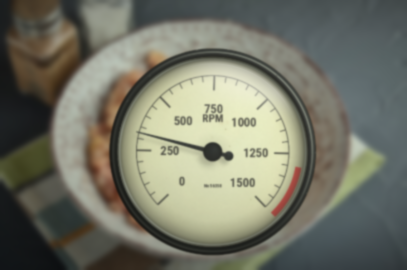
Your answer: 325,rpm
